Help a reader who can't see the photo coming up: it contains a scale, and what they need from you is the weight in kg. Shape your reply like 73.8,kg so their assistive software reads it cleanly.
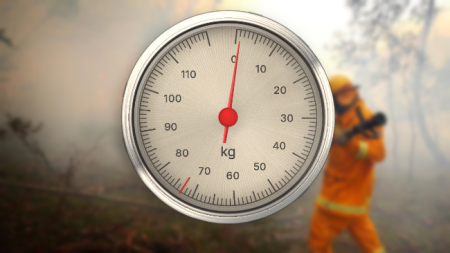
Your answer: 1,kg
